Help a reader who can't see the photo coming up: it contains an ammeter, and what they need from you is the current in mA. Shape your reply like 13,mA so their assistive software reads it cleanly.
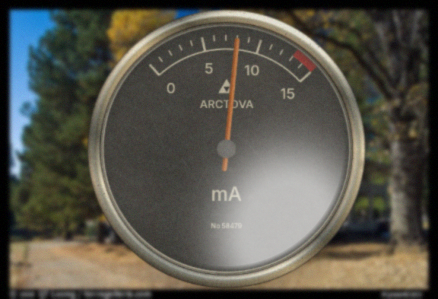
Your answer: 8,mA
